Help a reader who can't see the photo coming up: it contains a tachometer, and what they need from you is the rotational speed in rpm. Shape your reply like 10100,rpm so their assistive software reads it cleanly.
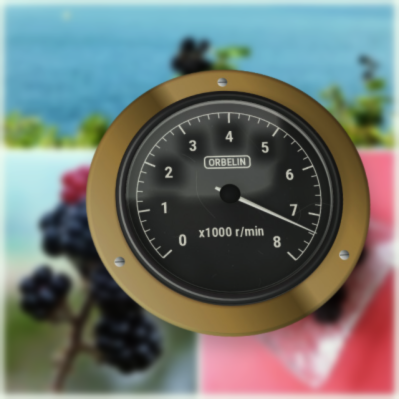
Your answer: 7400,rpm
